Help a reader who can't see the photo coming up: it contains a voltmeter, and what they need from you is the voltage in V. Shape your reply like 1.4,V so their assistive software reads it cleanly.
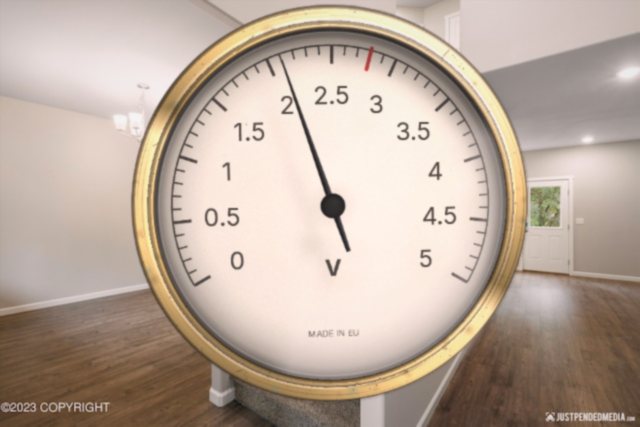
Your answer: 2.1,V
